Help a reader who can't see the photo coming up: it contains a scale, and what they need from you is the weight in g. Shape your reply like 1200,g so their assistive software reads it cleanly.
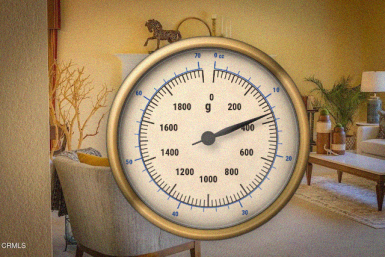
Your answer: 360,g
